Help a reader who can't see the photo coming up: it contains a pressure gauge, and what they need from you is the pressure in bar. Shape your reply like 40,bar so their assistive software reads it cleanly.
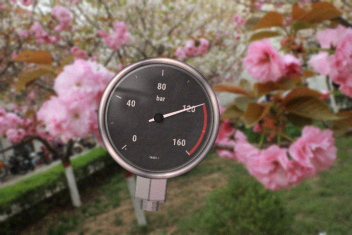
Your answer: 120,bar
